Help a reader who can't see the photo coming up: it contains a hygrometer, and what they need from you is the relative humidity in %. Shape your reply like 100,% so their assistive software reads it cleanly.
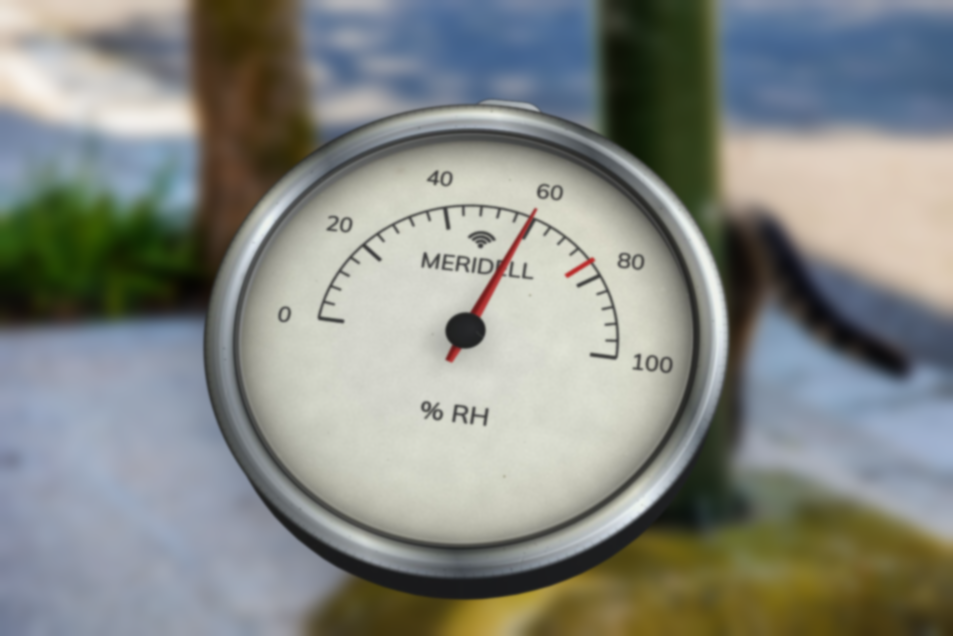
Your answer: 60,%
